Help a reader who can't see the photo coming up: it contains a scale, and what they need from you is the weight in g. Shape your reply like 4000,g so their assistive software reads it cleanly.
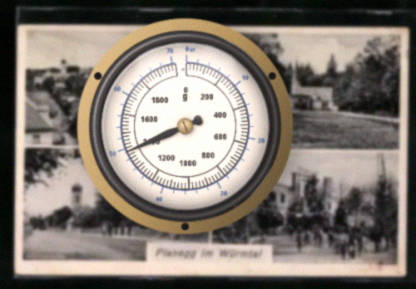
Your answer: 1400,g
